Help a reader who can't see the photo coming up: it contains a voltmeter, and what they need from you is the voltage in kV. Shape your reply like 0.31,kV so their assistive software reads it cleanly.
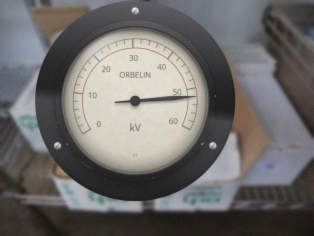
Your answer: 52,kV
